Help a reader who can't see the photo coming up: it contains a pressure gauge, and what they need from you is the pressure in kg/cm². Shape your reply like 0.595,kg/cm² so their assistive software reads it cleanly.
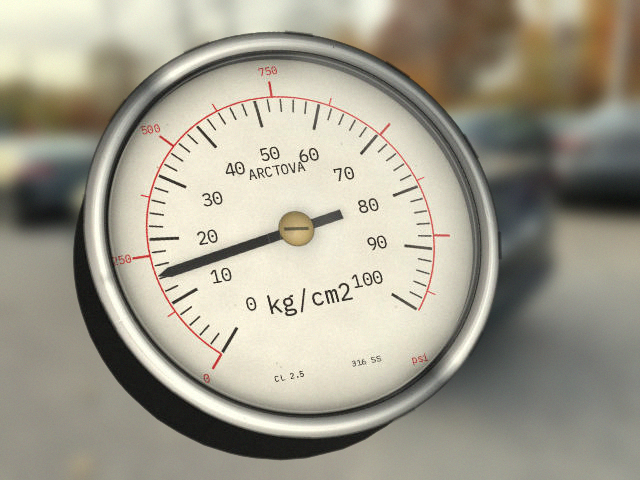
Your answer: 14,kg/cm²
